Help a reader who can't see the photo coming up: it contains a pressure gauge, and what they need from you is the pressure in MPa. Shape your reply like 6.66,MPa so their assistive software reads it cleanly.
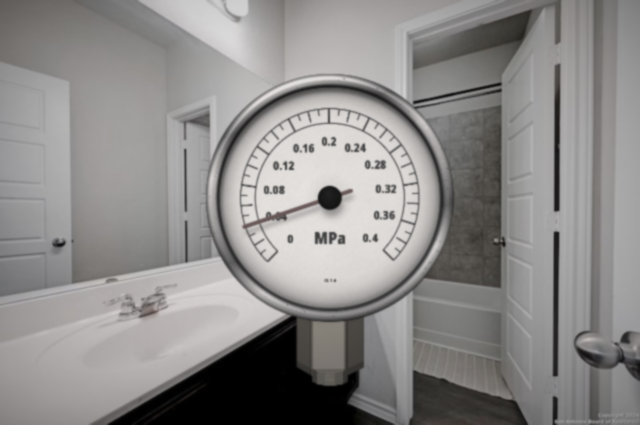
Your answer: 0.04,MPa
